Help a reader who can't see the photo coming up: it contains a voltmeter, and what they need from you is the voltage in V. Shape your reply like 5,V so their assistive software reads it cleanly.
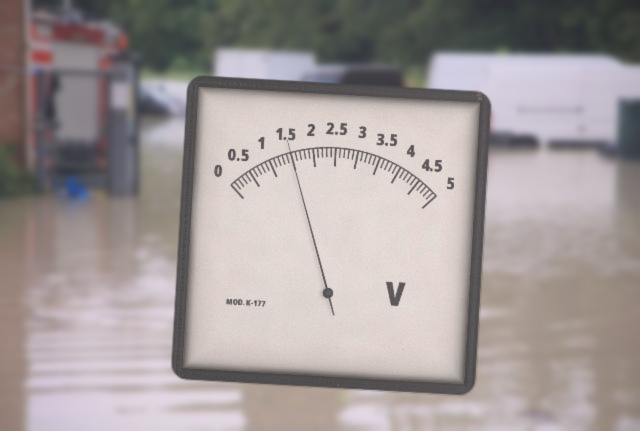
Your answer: 1.5,V
